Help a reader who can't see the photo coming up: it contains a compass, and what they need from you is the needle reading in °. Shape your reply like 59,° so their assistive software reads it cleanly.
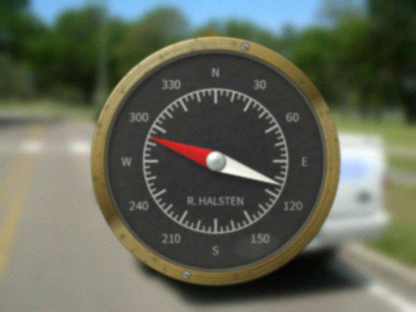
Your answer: 290,°
